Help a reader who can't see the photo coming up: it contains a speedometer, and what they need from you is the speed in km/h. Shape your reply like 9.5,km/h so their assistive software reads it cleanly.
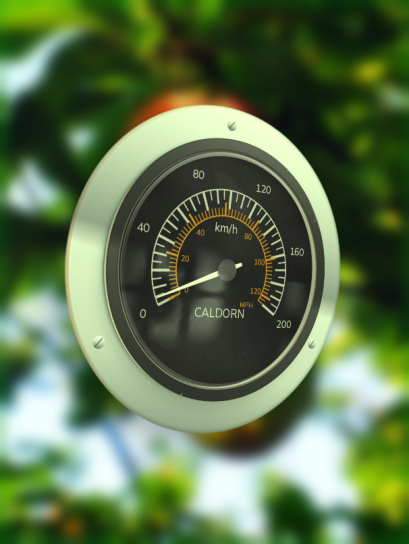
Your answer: 5,km/h
